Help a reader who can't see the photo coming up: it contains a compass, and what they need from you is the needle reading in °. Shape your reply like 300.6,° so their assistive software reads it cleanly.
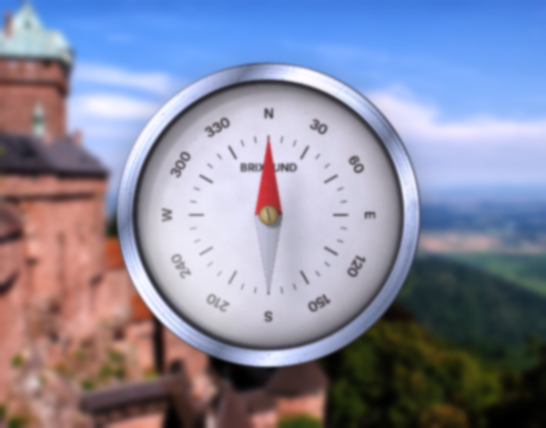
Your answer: 0,°
